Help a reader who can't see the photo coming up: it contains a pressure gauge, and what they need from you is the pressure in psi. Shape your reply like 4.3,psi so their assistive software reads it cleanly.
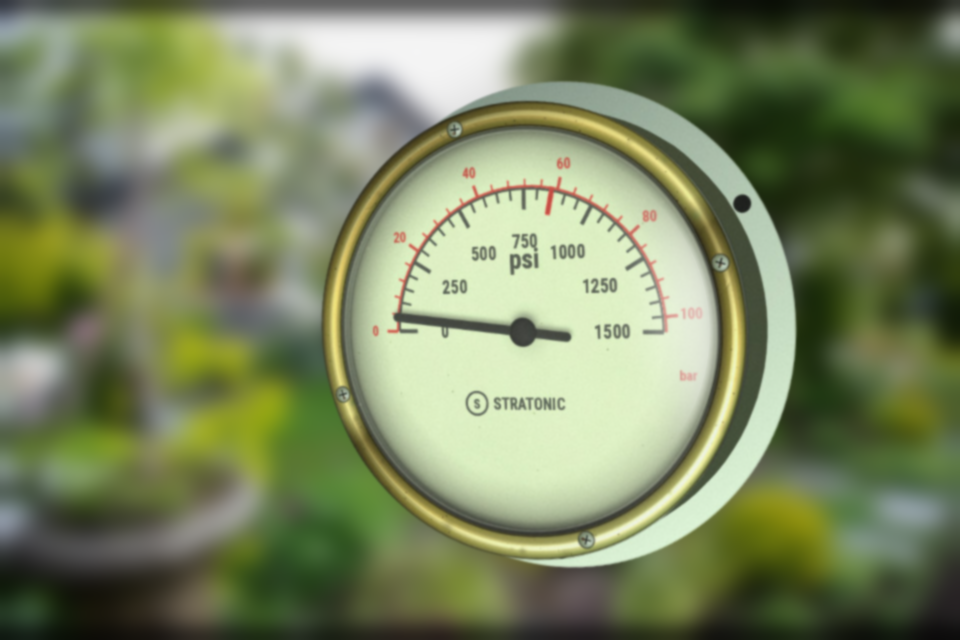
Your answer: 50,psi
